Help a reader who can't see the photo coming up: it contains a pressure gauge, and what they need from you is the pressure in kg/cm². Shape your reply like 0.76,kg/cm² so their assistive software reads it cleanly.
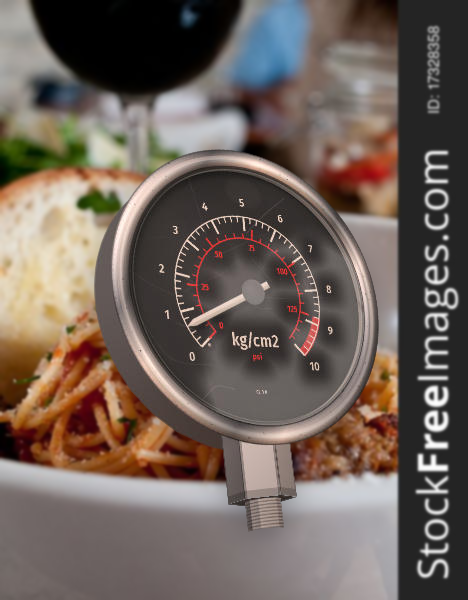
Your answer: 0.6,kg/cm²
